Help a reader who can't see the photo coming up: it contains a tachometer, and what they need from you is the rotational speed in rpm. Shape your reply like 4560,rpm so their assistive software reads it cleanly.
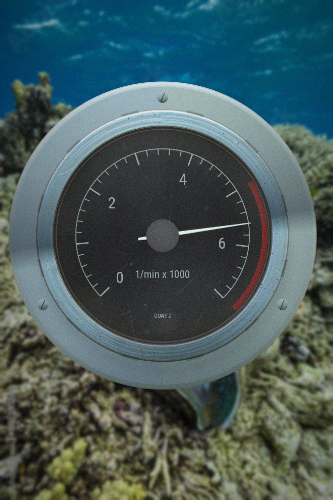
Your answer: 5600,rpm
